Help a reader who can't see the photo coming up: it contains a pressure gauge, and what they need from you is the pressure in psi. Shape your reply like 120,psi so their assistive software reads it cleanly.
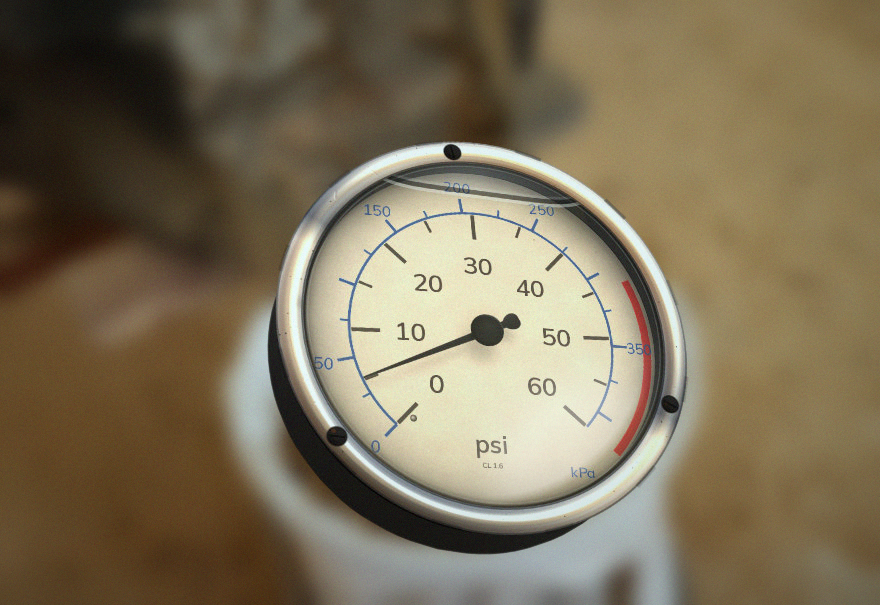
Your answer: 5,psi
